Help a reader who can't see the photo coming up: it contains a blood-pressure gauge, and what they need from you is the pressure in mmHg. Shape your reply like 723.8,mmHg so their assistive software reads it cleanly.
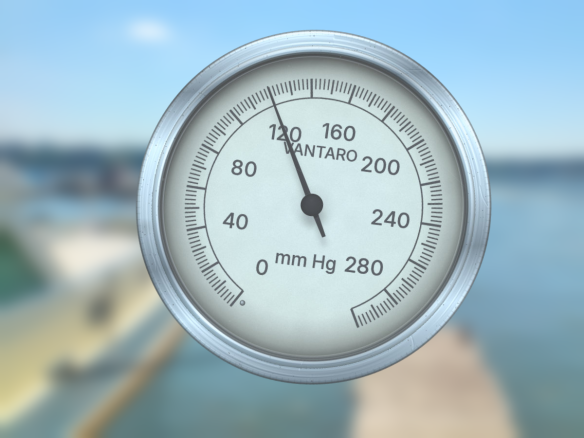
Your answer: 120,mmHg
